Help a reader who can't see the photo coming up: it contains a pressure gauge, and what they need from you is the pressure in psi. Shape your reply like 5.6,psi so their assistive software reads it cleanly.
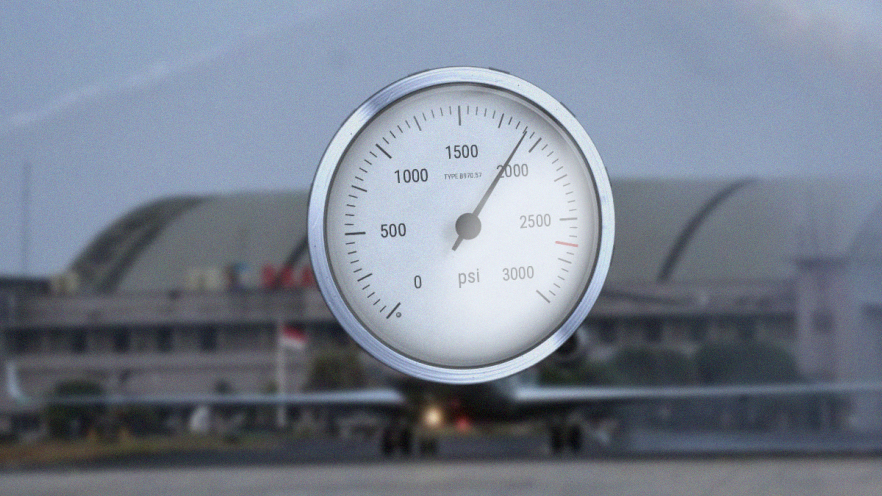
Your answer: 1900,psi
